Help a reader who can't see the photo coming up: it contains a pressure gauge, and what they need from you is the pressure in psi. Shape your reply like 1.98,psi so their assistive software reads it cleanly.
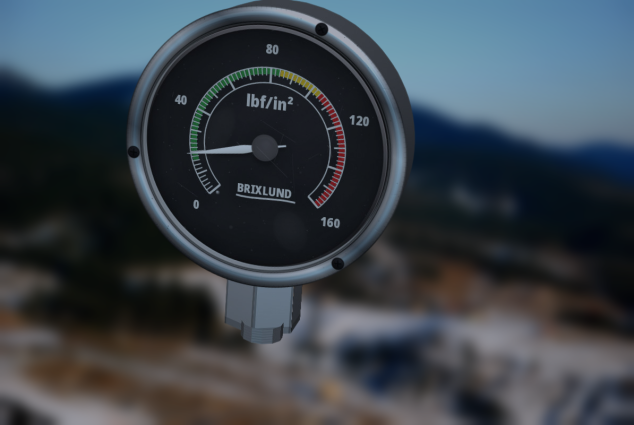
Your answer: 20,psi
